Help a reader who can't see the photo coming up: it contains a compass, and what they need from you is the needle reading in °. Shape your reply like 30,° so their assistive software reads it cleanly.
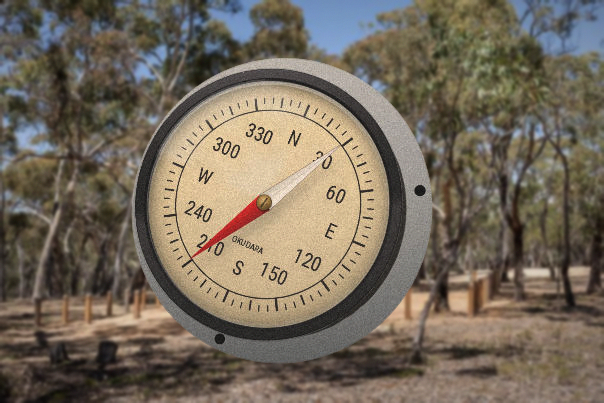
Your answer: 210,°
